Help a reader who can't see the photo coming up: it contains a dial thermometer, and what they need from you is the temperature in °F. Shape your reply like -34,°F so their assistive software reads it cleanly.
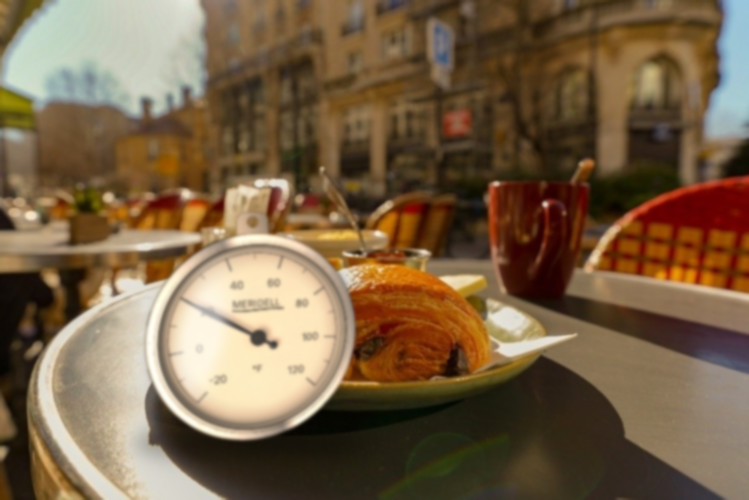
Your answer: 20,°F
